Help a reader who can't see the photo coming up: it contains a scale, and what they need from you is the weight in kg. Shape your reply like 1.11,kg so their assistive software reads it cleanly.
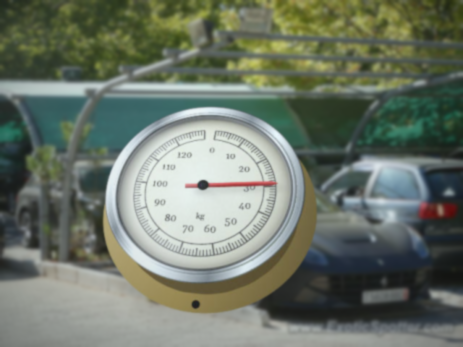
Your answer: 30,kg
